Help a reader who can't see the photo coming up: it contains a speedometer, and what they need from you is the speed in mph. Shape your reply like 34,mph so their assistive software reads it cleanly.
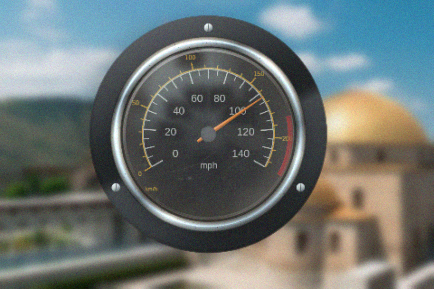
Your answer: 102.5,mph
